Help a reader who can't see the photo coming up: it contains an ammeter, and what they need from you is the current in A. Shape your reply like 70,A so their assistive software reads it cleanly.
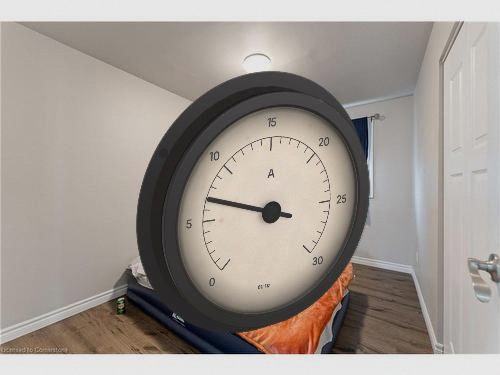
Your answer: 7,A
